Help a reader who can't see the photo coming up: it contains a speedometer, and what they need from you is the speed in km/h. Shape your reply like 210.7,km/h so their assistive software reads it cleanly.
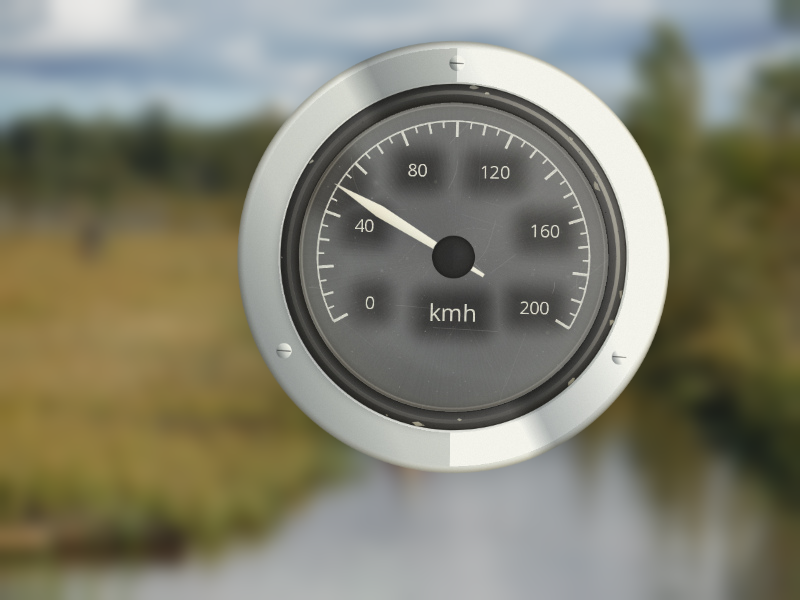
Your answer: 50,km/h
